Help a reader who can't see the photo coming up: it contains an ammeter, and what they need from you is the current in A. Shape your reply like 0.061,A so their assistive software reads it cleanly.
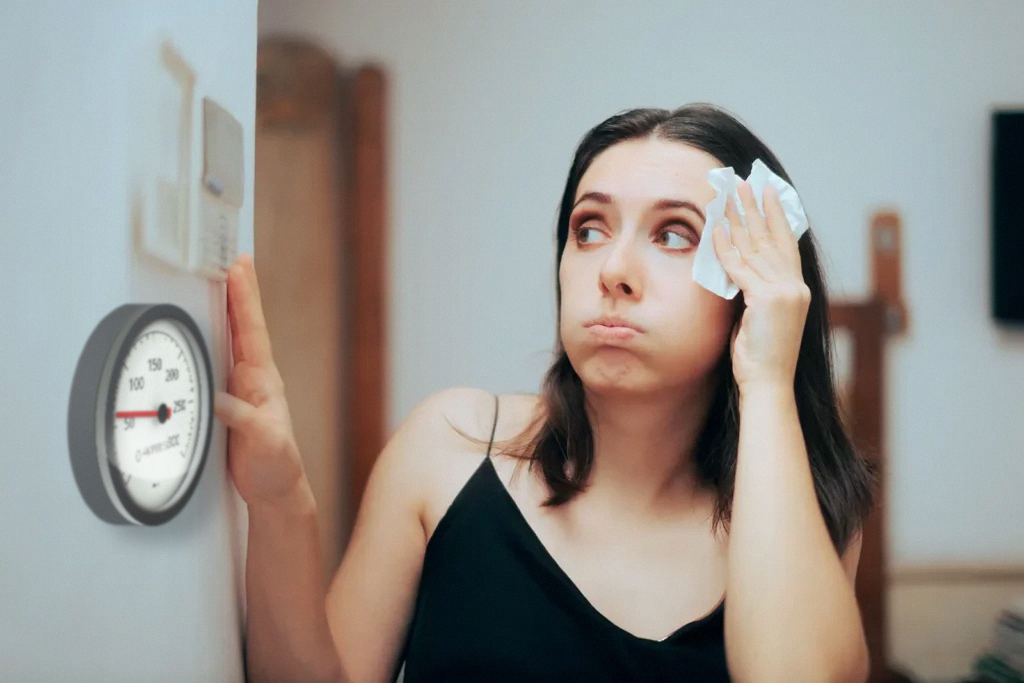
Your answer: 60,A
